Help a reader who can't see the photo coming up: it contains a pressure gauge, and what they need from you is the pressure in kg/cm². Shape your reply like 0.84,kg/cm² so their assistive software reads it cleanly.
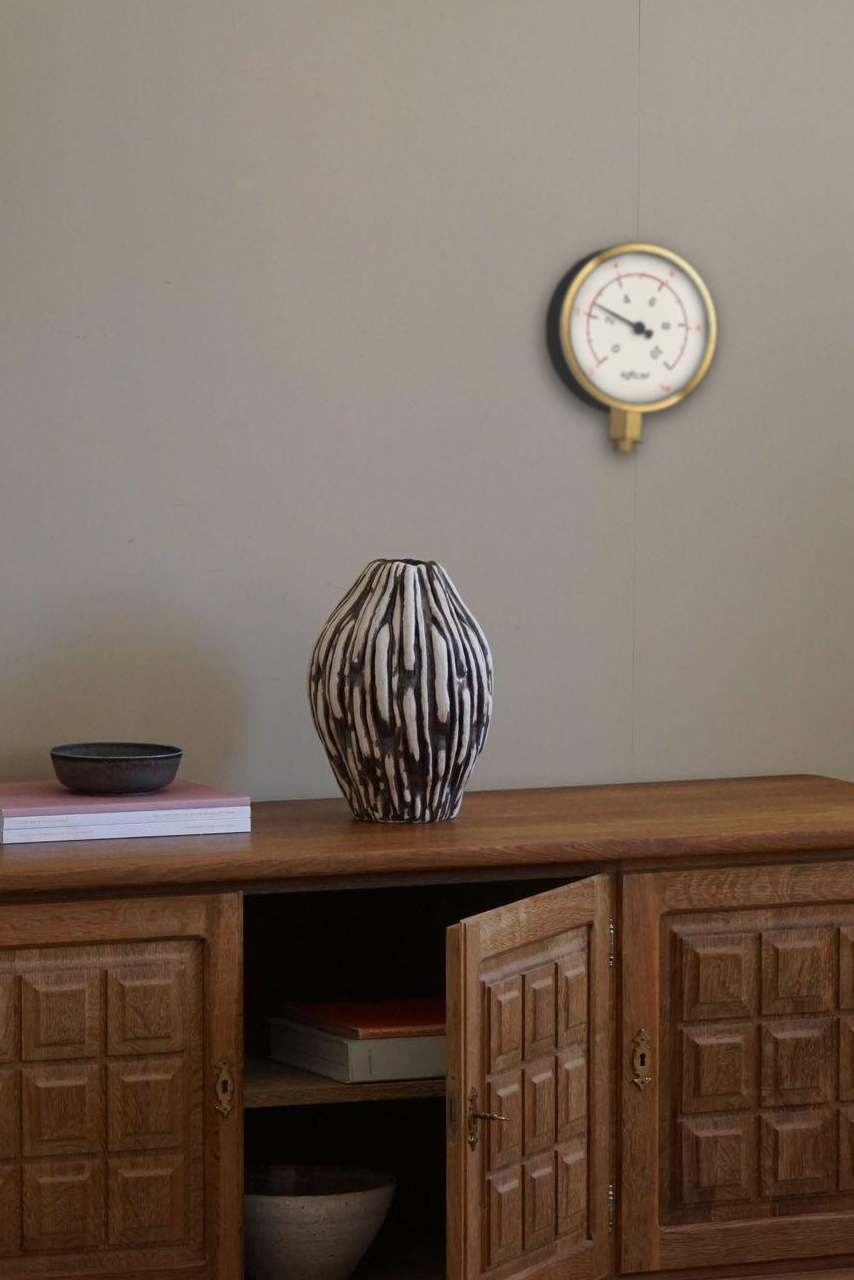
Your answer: 2.5,kg/cm²
